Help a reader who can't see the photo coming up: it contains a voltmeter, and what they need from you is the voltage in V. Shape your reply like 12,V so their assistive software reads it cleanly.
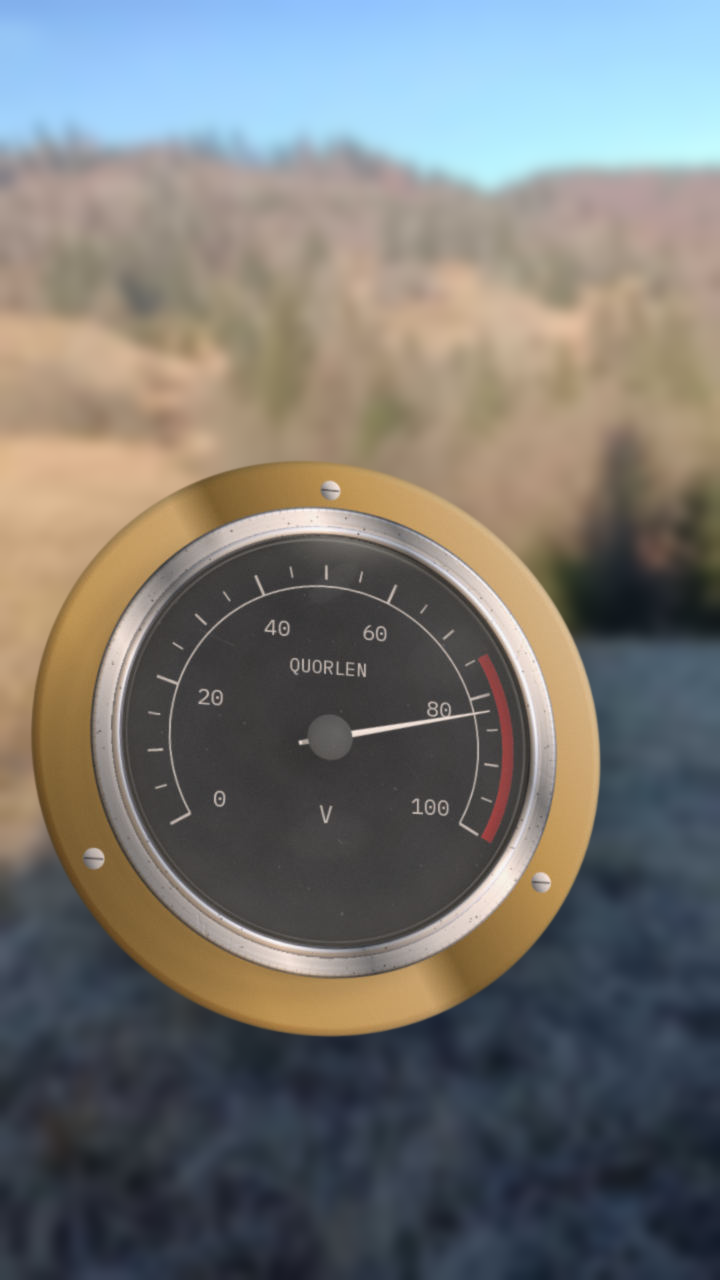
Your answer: 82.5,V
